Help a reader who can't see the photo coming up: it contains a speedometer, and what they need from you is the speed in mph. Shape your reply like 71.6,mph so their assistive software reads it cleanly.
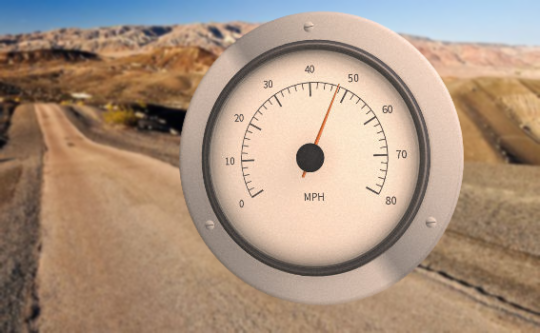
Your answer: 48,mph
